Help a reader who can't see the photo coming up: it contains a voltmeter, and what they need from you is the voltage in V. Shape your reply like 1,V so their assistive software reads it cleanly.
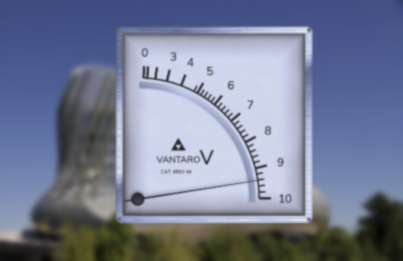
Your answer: 9.4,V
